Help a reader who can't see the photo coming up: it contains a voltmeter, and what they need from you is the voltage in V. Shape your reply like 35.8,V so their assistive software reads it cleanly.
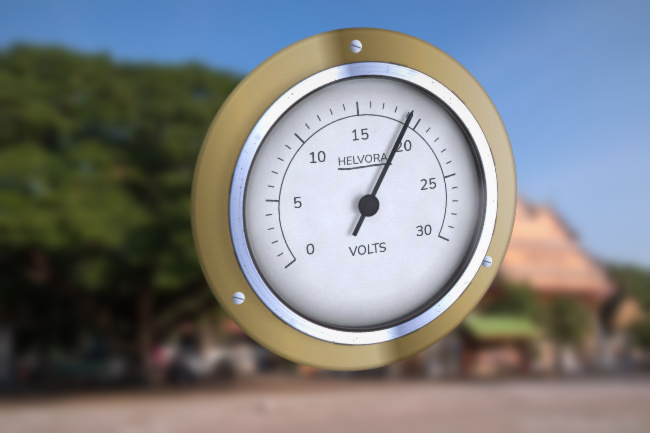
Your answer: 19,V
